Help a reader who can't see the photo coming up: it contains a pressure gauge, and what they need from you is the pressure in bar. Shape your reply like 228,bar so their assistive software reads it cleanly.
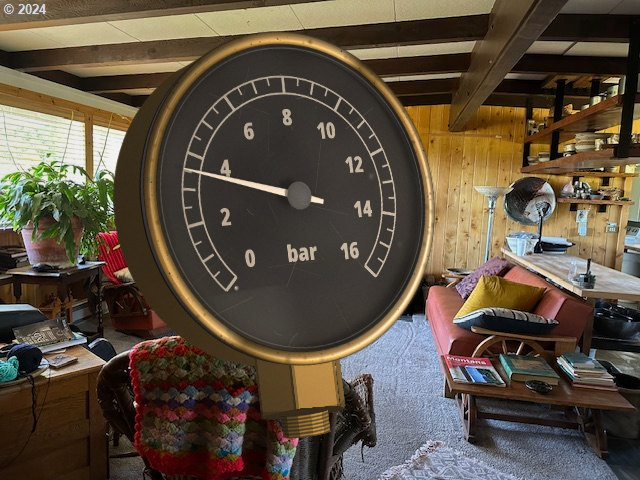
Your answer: 3.5,bar
